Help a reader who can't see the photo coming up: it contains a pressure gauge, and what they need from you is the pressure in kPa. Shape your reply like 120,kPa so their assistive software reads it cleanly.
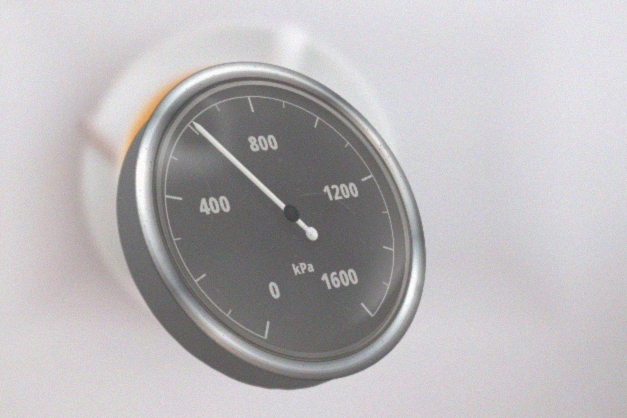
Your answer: 600,kPa
